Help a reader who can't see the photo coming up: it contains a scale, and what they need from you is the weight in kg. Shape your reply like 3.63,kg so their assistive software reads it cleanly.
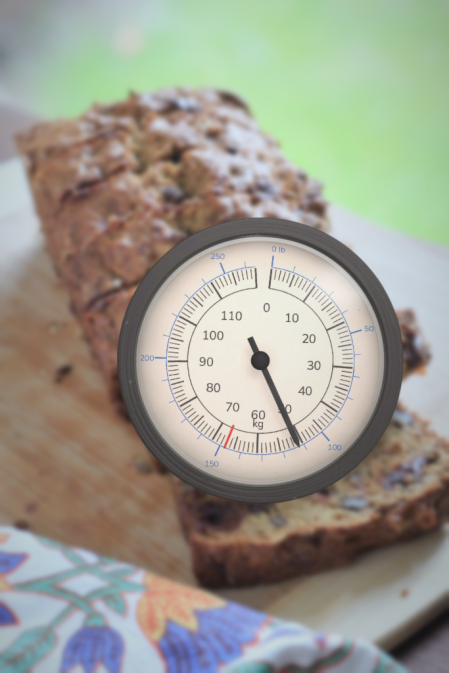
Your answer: 51,kg
